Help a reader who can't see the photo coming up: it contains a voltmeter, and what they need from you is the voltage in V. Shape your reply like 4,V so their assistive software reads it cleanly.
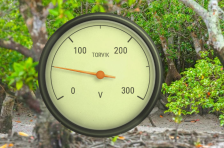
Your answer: 50,V
